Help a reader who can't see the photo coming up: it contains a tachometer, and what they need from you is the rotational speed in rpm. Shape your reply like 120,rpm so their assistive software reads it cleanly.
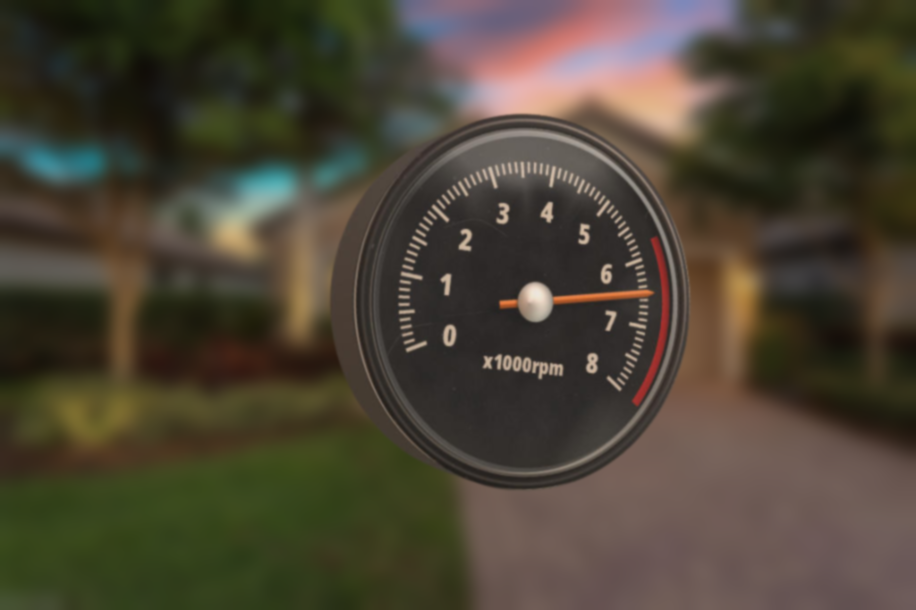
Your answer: 6500,rpm
